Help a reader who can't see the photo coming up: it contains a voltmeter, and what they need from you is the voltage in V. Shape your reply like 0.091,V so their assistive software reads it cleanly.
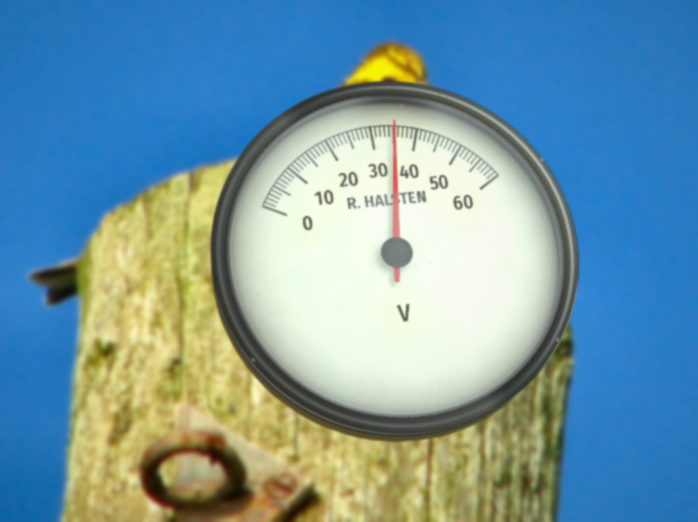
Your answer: 35,V
